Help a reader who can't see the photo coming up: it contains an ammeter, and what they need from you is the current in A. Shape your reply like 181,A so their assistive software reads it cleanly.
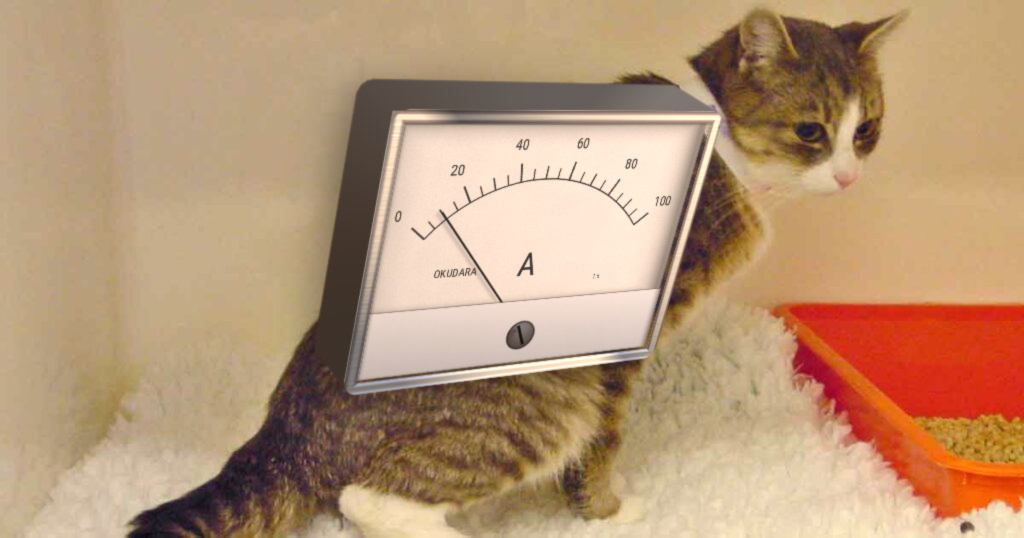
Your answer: 10,A
